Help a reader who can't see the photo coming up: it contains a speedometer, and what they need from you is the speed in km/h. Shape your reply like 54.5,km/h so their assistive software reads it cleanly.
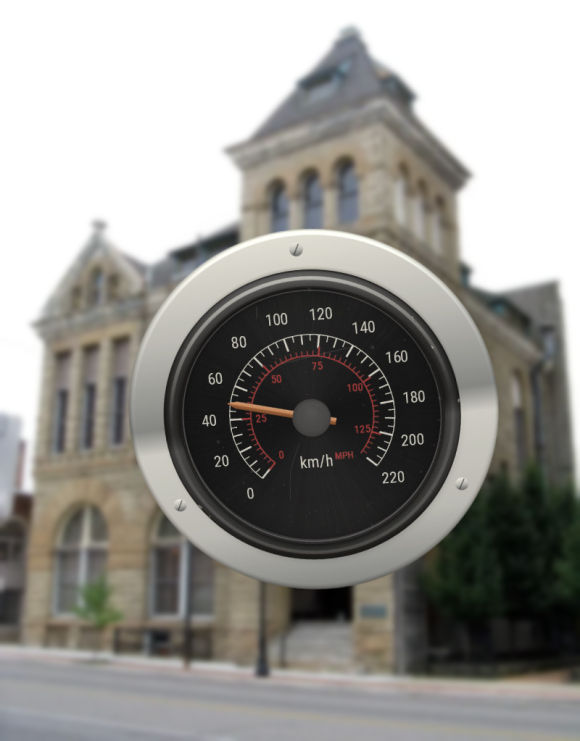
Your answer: 50,km/h
